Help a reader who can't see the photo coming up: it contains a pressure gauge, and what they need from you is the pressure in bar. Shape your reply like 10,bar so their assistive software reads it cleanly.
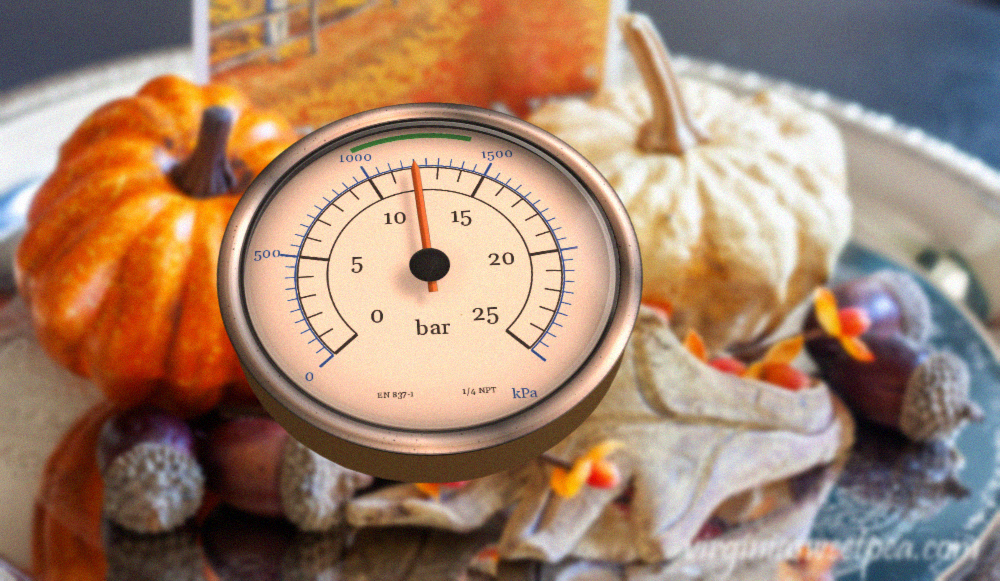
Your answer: 12,bar
